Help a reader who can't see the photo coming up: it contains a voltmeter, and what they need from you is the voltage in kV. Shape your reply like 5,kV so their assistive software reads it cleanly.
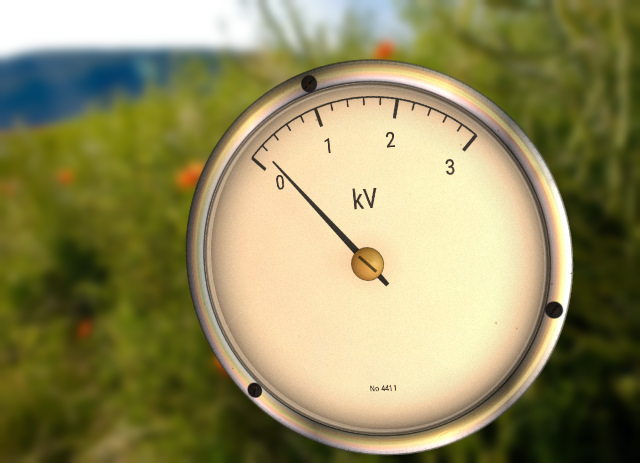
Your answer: 0.2,kV
